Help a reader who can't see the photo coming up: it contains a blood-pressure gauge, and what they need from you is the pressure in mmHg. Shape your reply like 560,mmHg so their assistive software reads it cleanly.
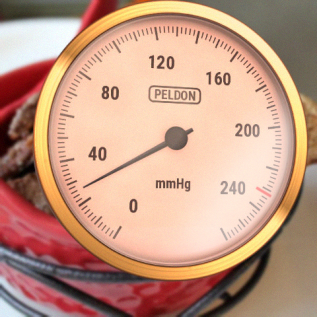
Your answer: 26,mmHg
